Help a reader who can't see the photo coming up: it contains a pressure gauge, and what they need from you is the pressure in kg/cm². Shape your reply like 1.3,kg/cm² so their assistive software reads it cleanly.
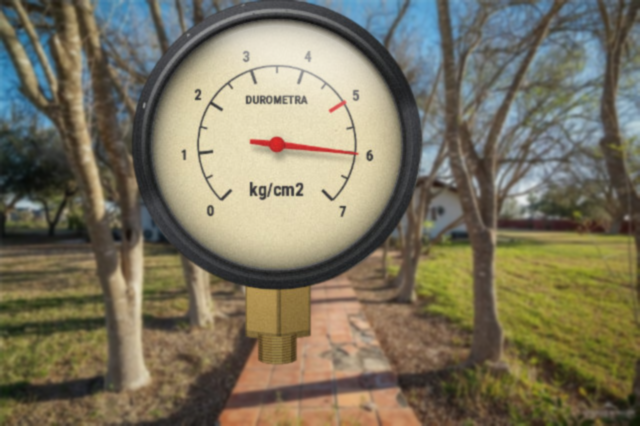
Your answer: 6,kg/cm²
